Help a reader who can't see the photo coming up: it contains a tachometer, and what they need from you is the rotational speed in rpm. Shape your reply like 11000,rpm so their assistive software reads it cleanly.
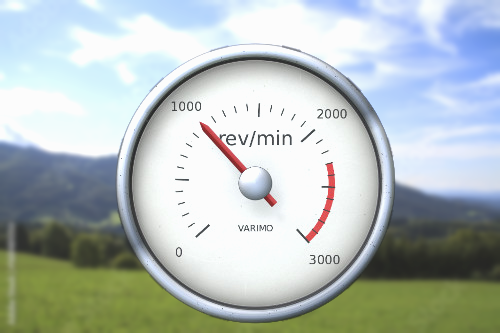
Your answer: 1000,rpm
